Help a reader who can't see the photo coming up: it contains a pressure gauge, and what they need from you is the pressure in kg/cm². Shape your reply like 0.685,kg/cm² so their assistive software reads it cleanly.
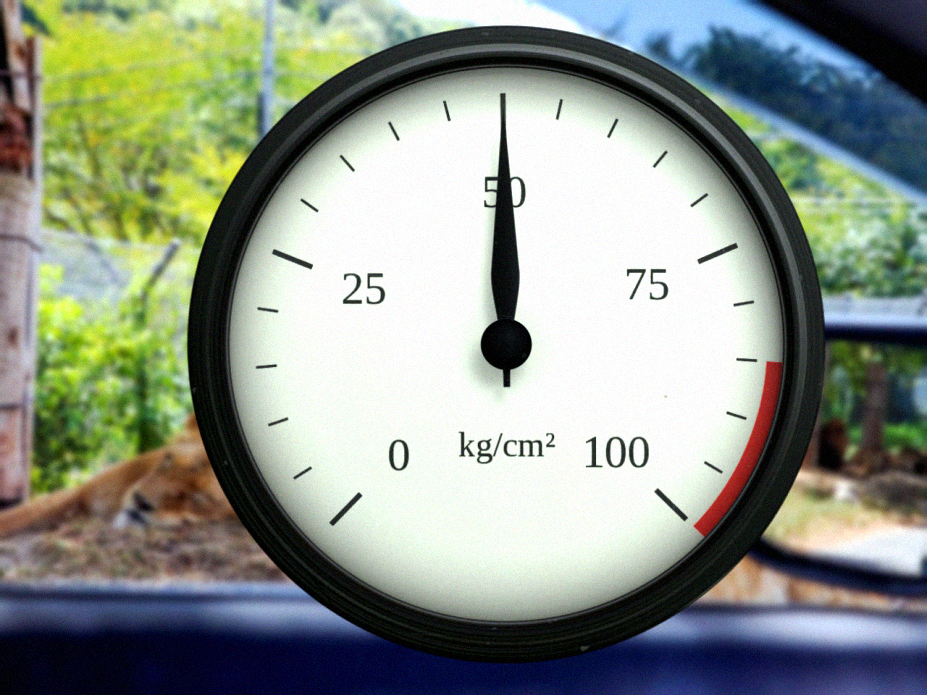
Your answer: 50,kg/cm²
